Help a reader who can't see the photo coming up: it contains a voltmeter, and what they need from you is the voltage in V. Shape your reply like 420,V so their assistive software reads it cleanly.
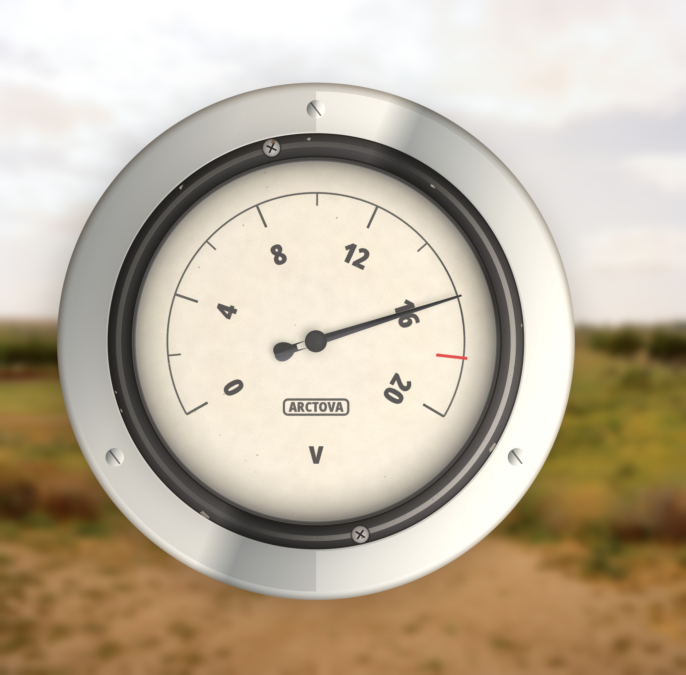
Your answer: 16,V
